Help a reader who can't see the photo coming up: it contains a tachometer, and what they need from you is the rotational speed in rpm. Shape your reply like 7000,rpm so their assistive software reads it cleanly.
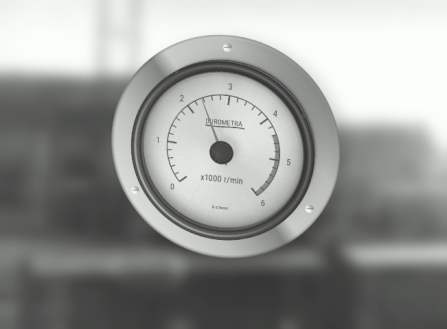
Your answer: 2400,rpm
